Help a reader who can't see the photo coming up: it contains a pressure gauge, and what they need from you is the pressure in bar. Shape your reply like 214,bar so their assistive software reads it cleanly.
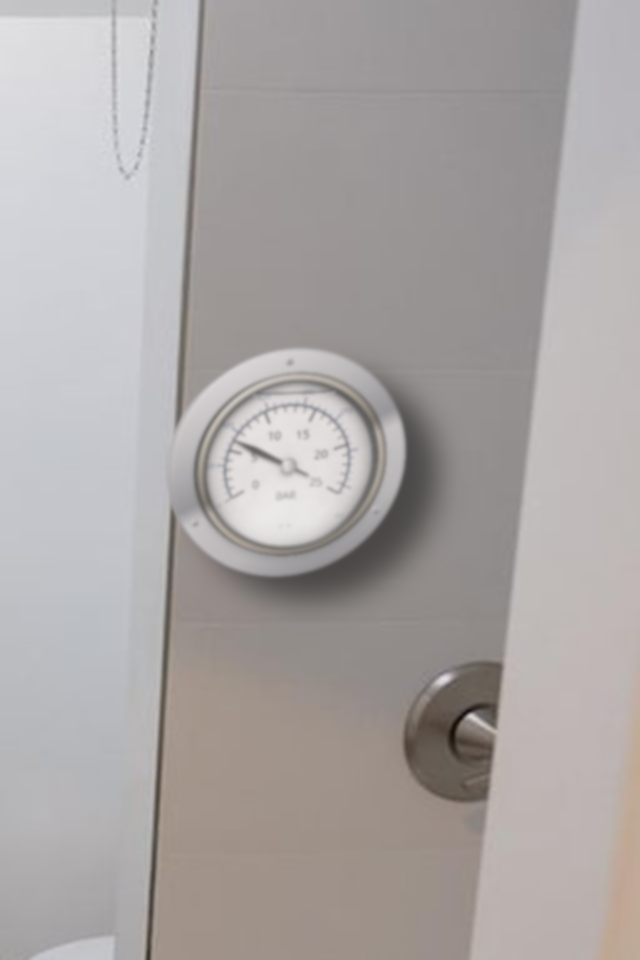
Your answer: 6,bar
